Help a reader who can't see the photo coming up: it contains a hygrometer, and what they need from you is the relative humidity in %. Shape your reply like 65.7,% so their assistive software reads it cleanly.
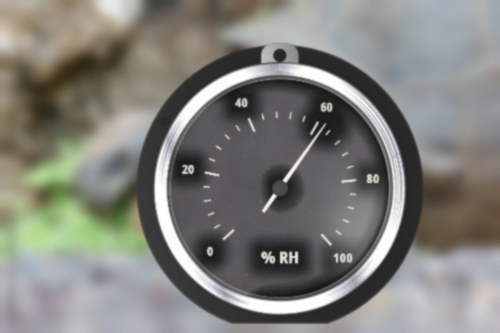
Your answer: 62,%
